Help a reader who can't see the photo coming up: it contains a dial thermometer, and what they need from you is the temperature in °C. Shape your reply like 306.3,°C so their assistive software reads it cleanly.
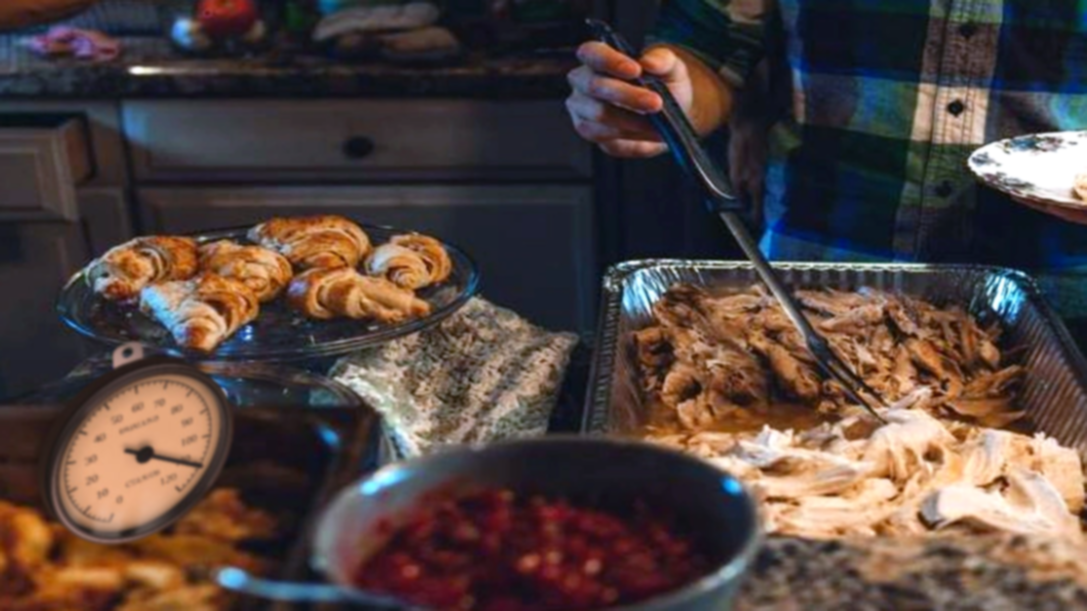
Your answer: 110,°C
